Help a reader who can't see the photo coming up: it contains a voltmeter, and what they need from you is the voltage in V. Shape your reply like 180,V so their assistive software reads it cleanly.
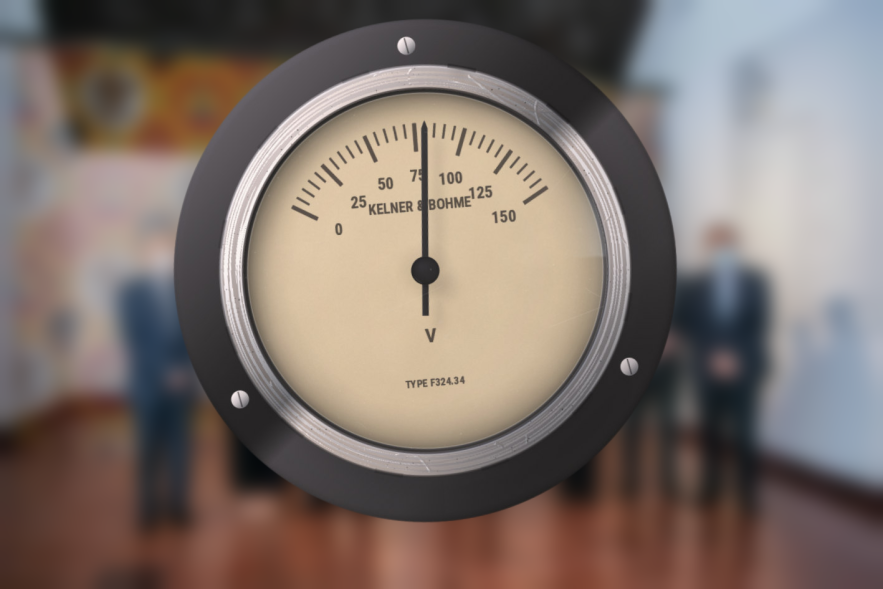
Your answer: 80,V
